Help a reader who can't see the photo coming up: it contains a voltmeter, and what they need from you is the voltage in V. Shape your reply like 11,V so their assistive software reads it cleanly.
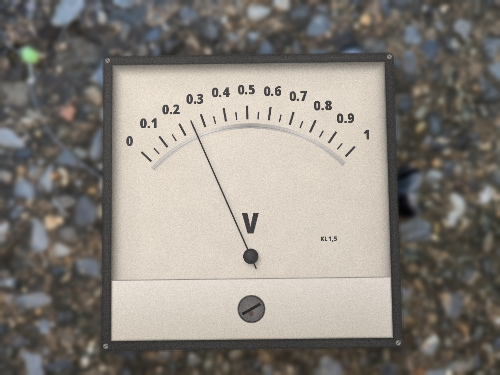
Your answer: 0.25,V
